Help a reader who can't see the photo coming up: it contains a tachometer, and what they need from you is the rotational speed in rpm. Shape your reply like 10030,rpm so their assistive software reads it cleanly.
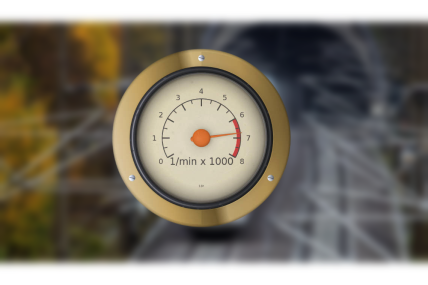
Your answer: 6750,rpm
